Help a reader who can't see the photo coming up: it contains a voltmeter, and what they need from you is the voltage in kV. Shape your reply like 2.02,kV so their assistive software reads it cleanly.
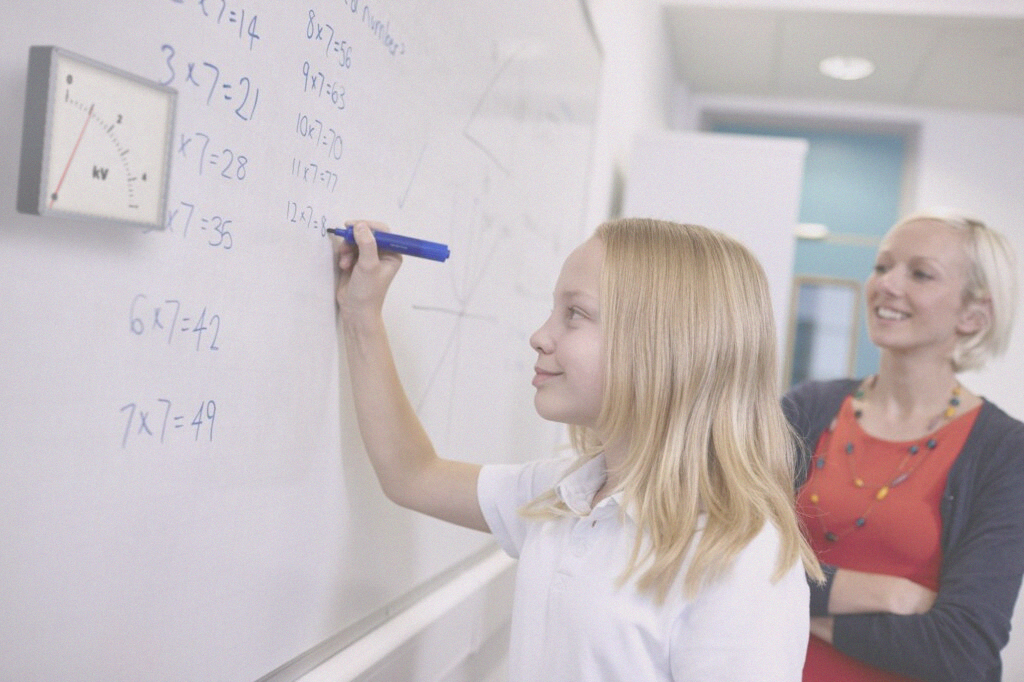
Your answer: 1,kV
